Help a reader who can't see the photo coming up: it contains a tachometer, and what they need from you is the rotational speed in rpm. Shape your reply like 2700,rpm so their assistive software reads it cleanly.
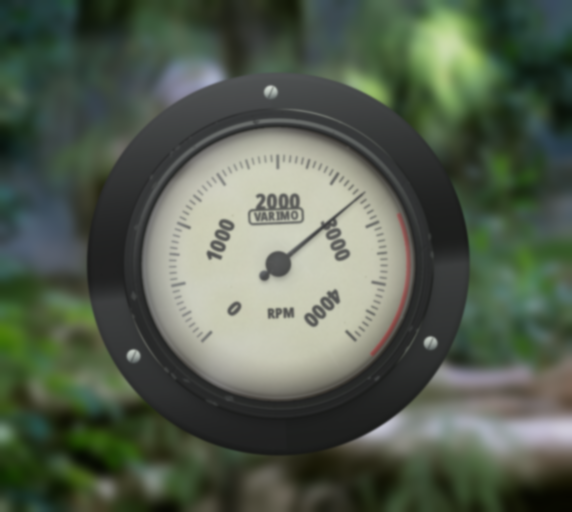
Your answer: 2750,rpm
